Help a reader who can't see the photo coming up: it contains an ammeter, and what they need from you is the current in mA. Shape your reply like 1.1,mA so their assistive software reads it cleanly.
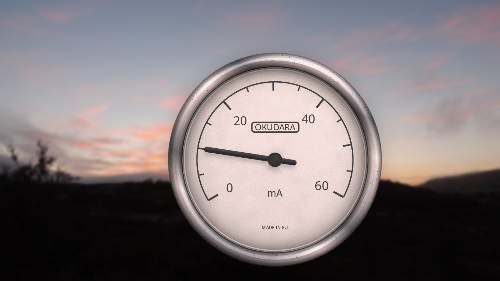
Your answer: 10,mA
